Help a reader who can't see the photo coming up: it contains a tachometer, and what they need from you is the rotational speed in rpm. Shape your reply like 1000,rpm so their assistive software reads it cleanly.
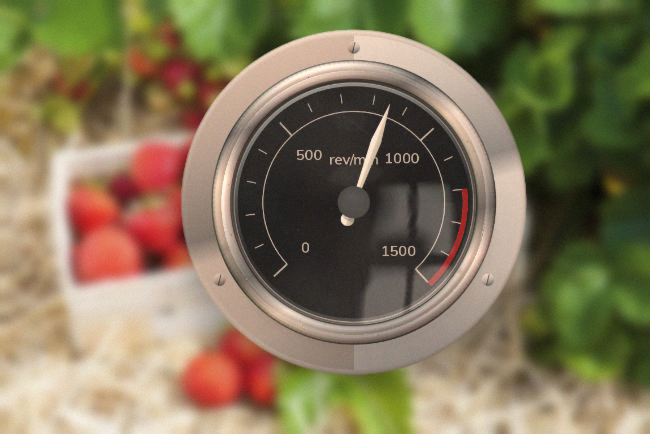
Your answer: 850,rpm
